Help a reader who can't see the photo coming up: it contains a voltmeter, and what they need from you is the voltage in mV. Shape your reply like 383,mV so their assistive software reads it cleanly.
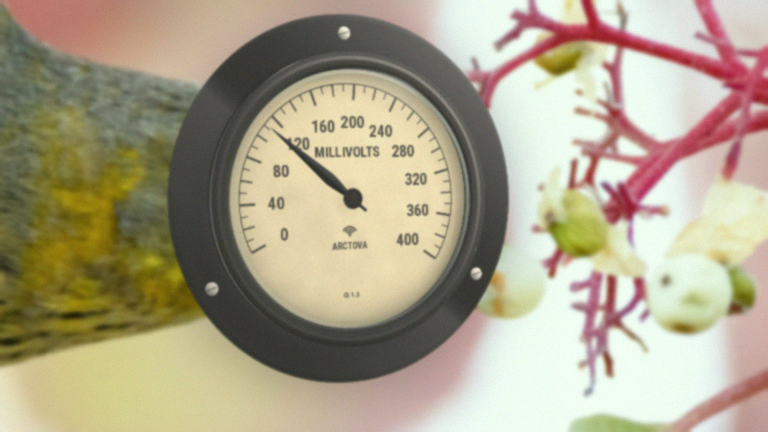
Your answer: 110,mV
